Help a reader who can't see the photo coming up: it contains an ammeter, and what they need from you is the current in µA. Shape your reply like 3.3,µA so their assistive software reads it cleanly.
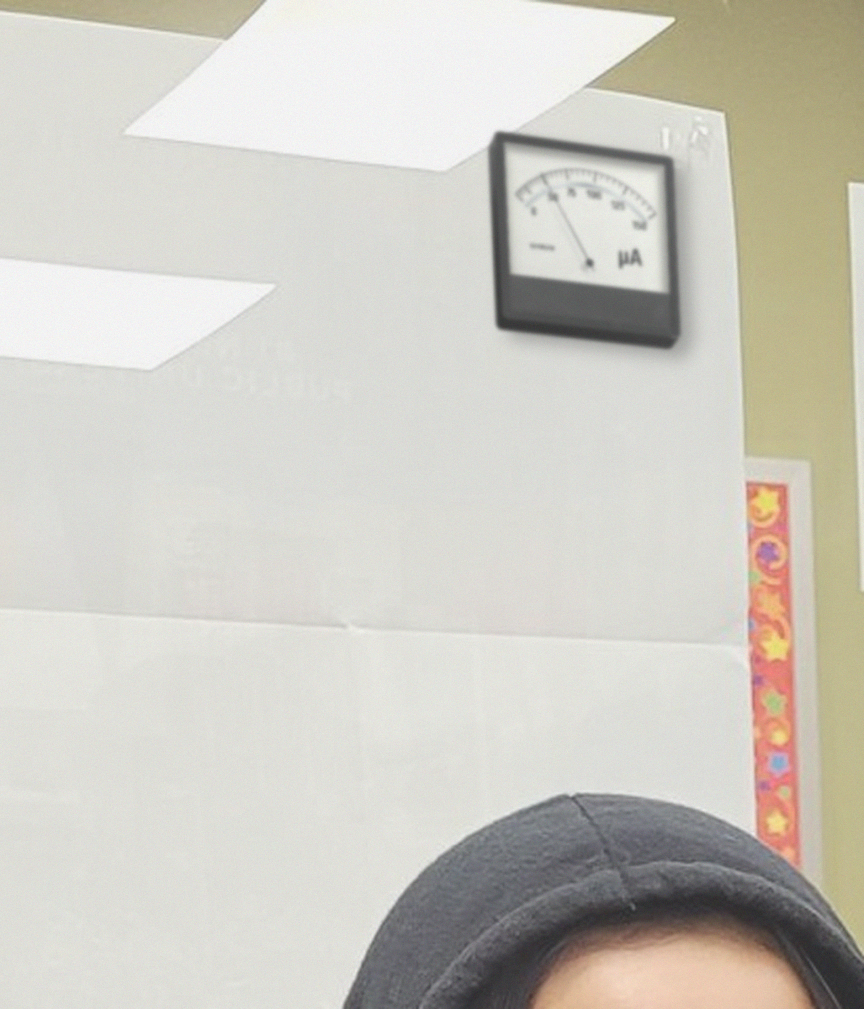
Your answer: 50,µA
